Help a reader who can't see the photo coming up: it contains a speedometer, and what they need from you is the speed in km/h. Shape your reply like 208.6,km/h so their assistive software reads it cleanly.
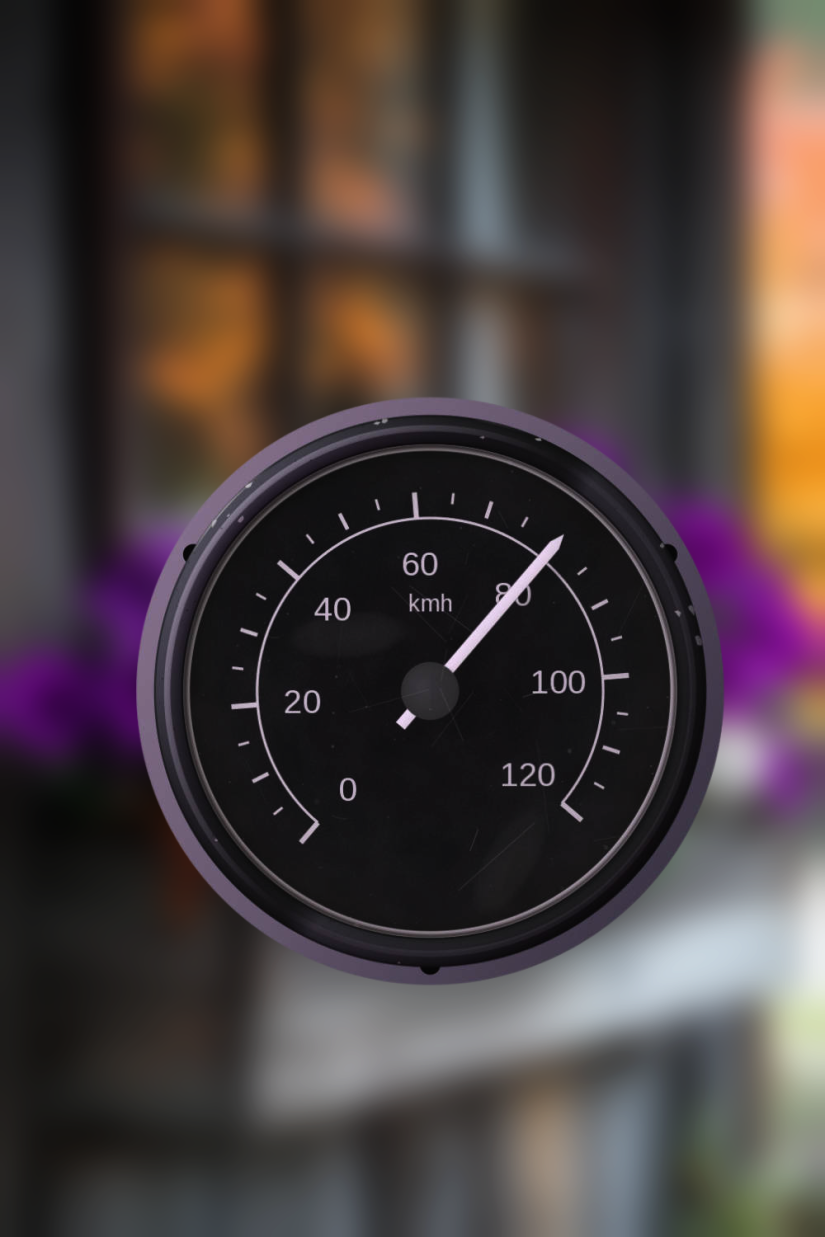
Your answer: 80,km/h
